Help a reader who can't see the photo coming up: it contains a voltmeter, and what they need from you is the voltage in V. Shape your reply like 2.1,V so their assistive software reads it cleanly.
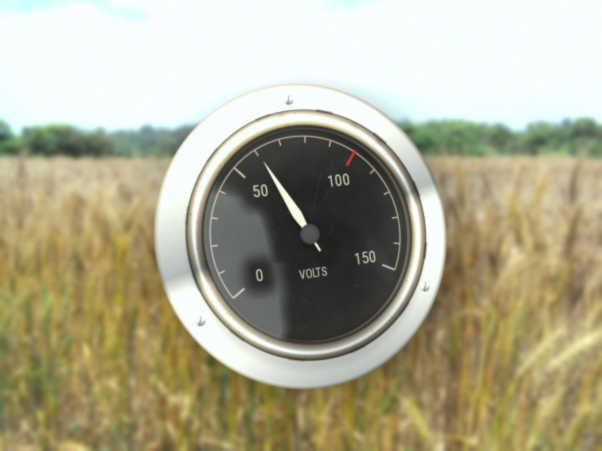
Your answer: 60,V
